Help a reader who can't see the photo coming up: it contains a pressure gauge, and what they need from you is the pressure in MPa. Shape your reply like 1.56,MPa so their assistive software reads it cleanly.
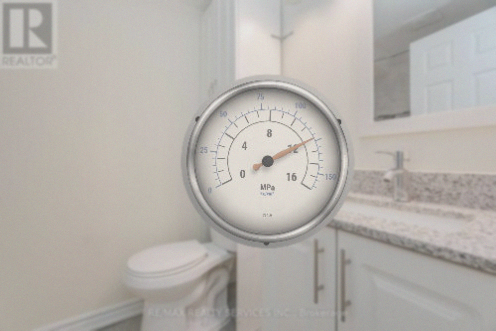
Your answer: 12,MPa
